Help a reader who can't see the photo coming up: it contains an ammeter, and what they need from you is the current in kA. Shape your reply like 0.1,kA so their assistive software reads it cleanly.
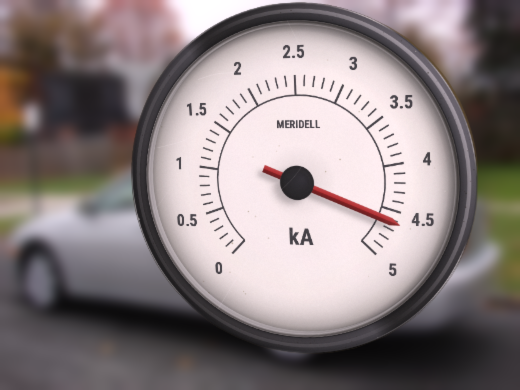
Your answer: 4.6,kA
